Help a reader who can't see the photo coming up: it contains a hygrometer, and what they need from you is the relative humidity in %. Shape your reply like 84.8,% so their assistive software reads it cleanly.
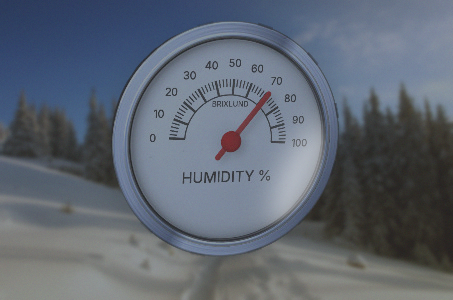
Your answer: 70,%
